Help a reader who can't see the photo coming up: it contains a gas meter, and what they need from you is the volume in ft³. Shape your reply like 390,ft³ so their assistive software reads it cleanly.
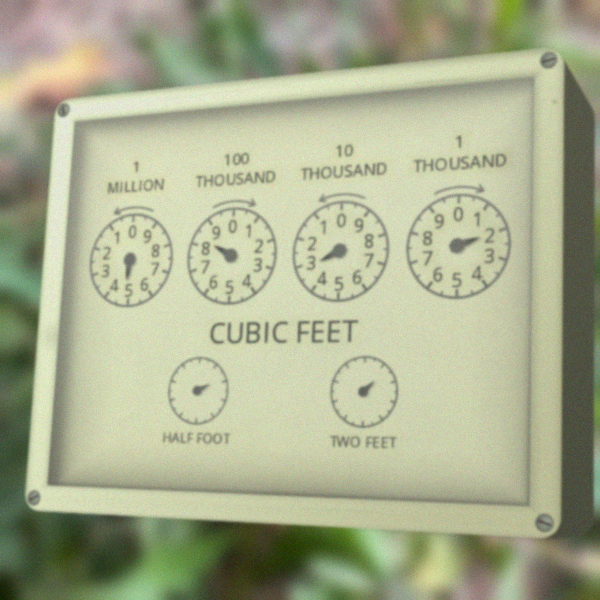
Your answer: 483200,ft³
